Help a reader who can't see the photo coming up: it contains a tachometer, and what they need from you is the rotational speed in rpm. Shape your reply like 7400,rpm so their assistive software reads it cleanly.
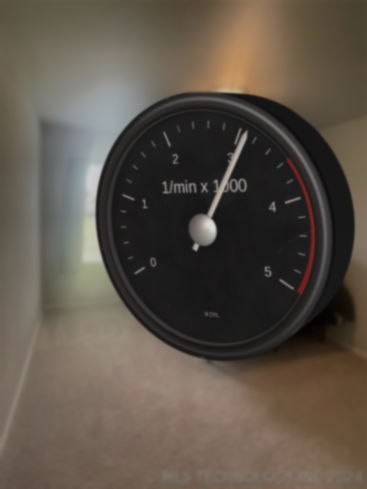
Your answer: 3100,rpm
